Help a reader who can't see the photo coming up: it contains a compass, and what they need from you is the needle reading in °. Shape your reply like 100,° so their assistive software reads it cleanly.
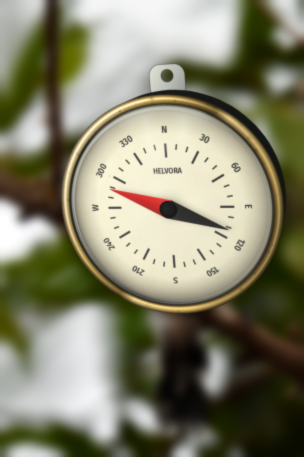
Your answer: 290,°
